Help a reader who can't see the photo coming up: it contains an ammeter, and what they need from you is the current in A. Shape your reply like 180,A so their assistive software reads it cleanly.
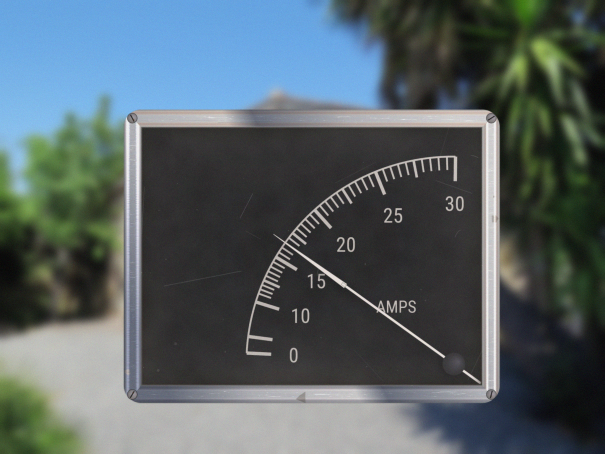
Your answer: 16.5,A
